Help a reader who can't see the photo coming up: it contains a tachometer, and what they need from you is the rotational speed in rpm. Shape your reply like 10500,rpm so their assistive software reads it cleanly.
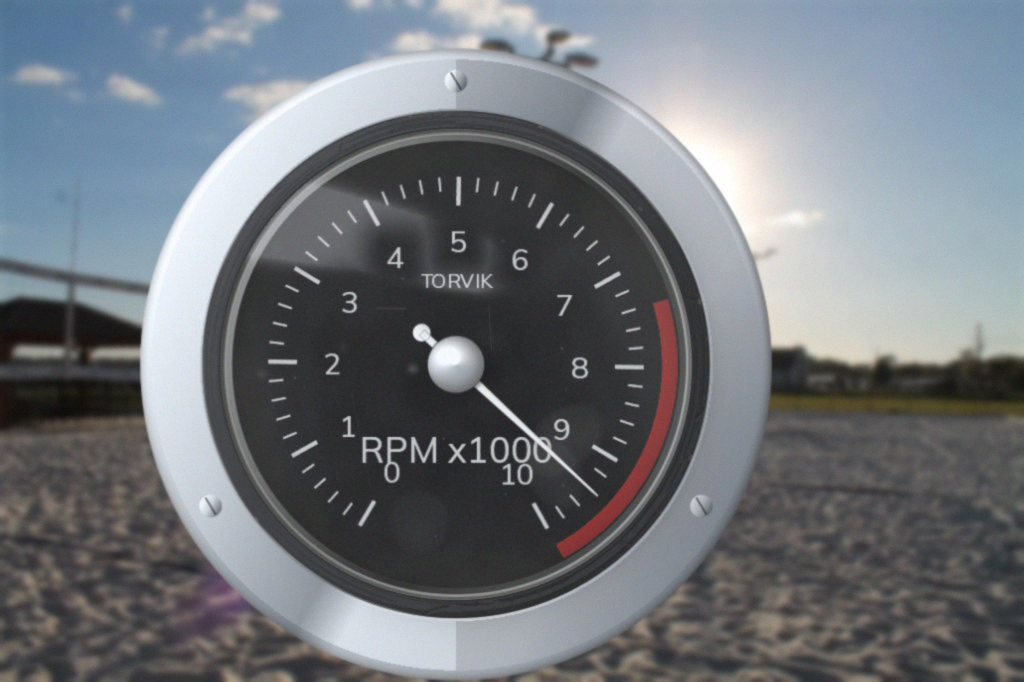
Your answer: 9400,rpm
